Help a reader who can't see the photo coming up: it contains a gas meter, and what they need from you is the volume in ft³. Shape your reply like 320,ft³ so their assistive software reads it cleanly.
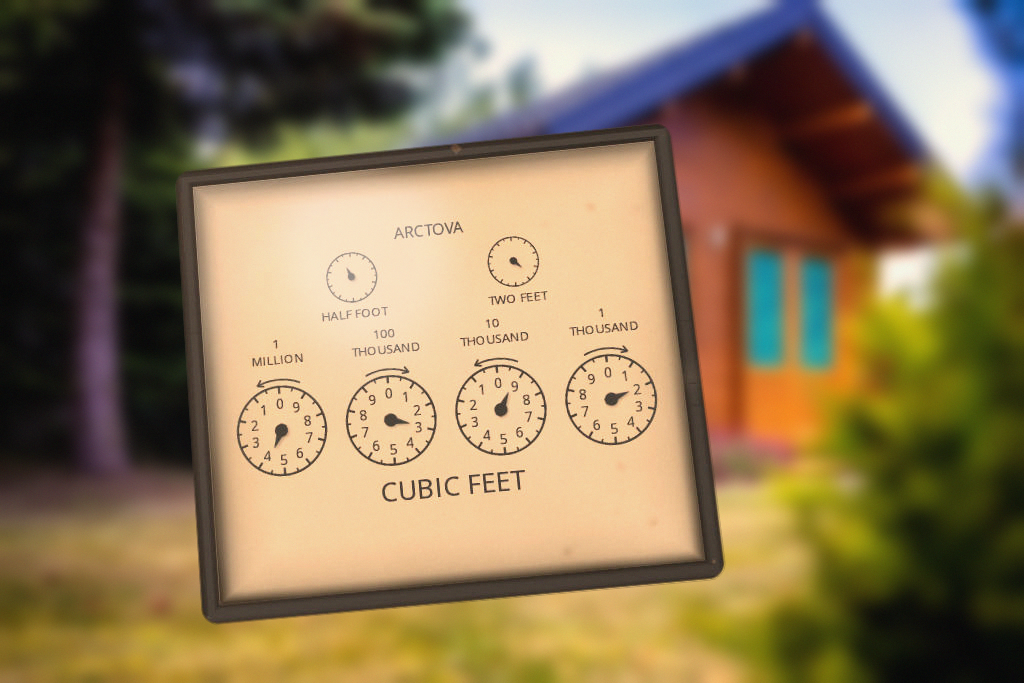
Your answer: 429200,ft³
